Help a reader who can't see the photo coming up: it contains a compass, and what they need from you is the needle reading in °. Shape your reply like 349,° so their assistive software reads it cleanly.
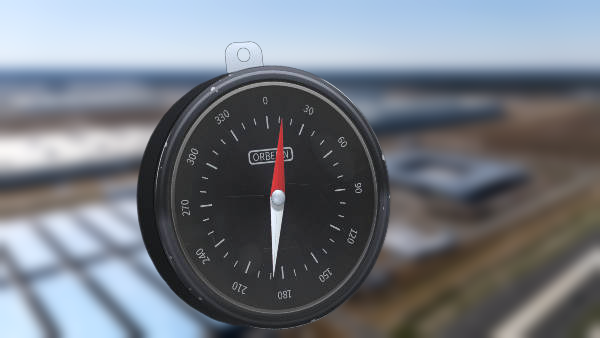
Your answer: 10,°
